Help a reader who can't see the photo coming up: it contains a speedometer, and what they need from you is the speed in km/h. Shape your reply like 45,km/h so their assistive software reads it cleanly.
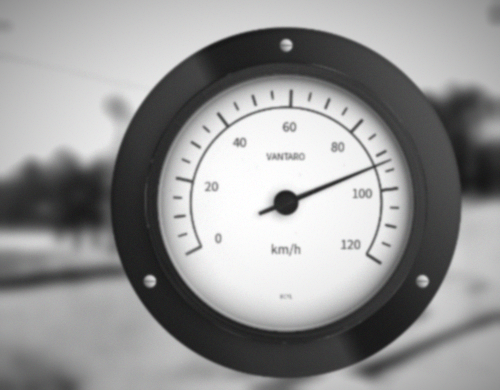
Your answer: 92.5,km/h
